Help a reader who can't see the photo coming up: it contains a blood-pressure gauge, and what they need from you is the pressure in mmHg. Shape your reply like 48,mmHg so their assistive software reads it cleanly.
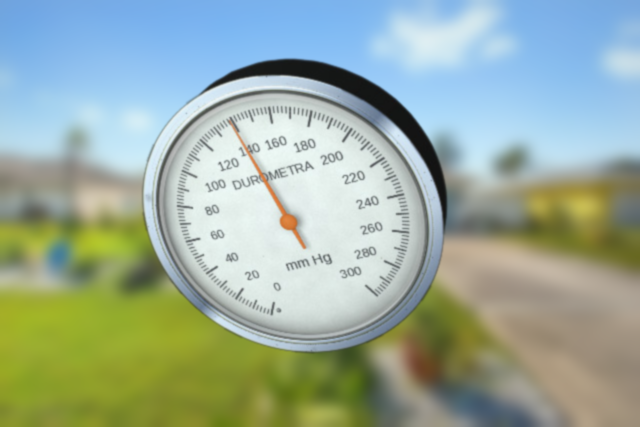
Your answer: 140,mmHg
